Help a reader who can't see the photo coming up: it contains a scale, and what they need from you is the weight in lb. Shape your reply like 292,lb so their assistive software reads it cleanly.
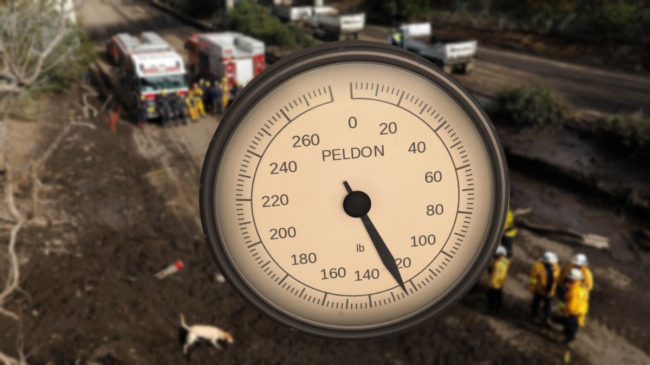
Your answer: 124,lb
